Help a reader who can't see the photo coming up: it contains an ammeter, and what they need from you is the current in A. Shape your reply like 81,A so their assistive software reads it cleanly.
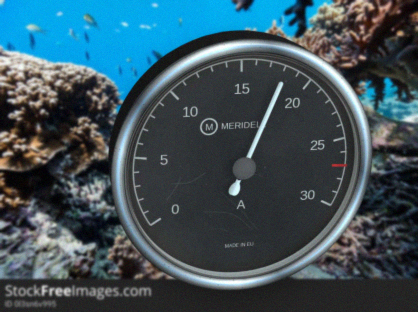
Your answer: 18,A
